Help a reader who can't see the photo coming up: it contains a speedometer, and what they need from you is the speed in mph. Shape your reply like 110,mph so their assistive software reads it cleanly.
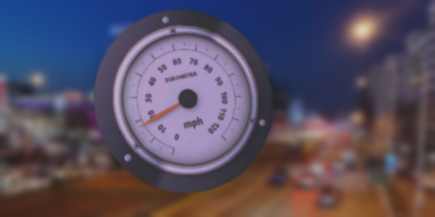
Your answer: 17.5,mph
